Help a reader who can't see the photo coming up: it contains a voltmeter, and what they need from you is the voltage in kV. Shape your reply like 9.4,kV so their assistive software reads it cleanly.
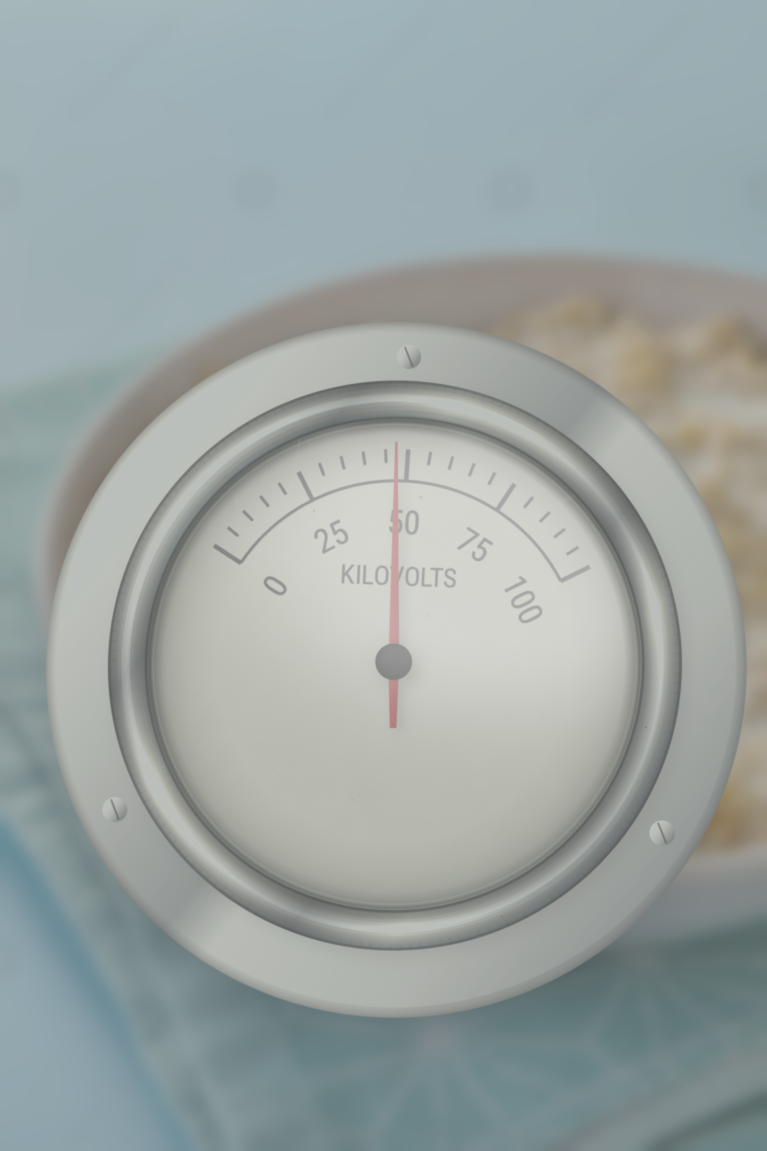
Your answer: 47.5,kV
